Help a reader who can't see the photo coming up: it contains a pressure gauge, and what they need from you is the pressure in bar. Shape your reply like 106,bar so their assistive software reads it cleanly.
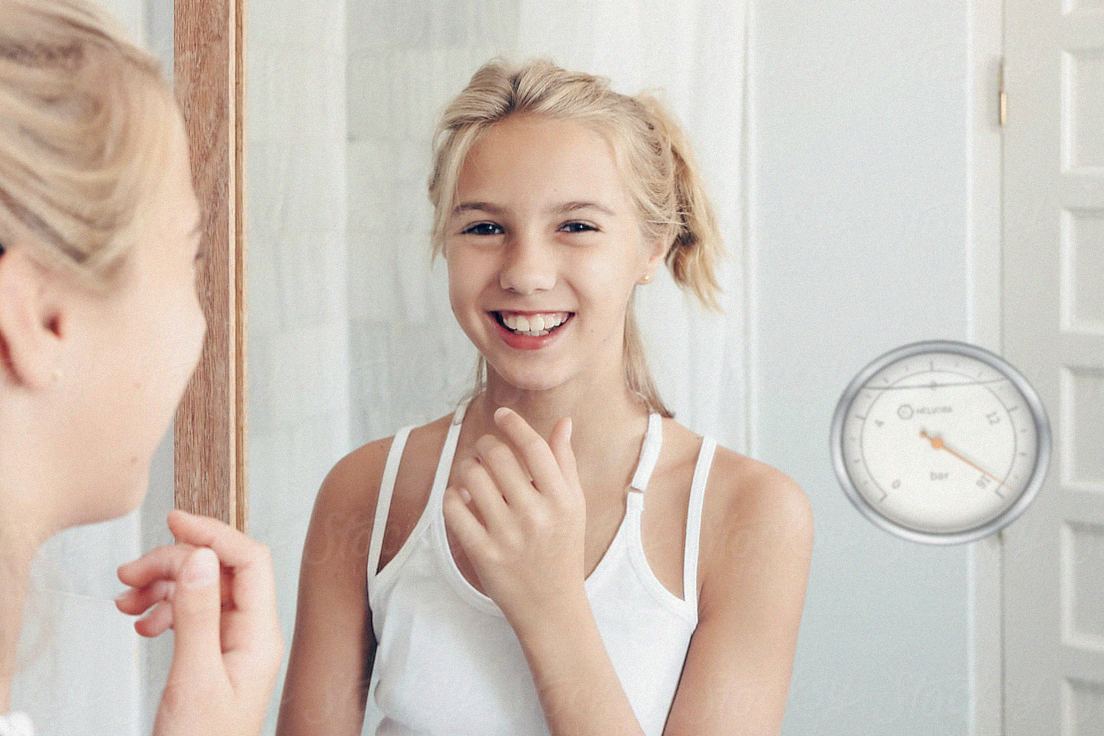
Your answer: 15.5,bar
